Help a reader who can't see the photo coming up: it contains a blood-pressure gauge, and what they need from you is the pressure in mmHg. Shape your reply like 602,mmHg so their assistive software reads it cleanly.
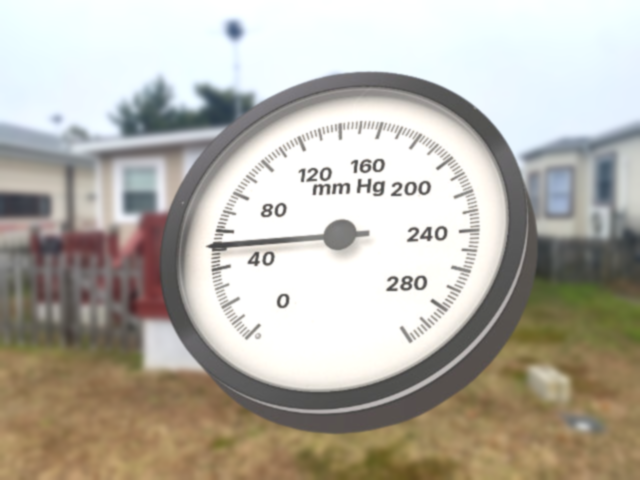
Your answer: 50,mmHg
